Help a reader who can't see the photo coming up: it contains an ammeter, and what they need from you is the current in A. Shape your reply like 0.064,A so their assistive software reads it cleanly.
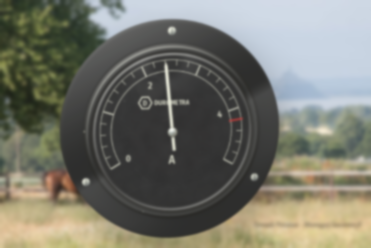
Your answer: 2.4,A
